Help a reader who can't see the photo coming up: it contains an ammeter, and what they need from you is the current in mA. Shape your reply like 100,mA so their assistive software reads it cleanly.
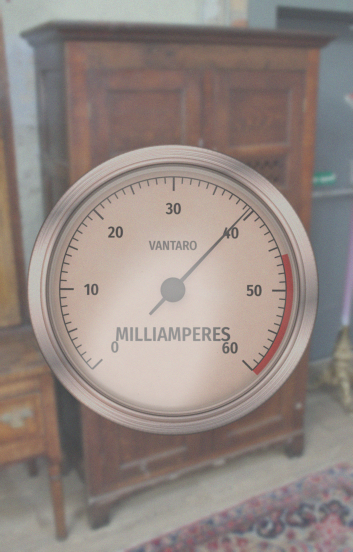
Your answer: 39.5,mA
